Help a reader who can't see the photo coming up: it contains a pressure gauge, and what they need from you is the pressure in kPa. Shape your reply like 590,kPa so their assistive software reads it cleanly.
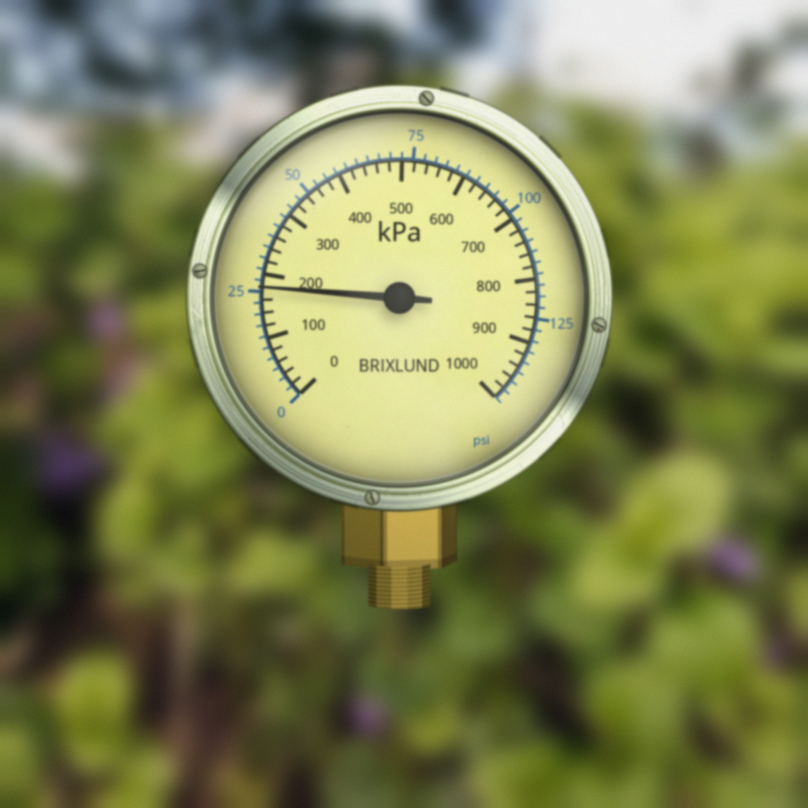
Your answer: 180,kPa
